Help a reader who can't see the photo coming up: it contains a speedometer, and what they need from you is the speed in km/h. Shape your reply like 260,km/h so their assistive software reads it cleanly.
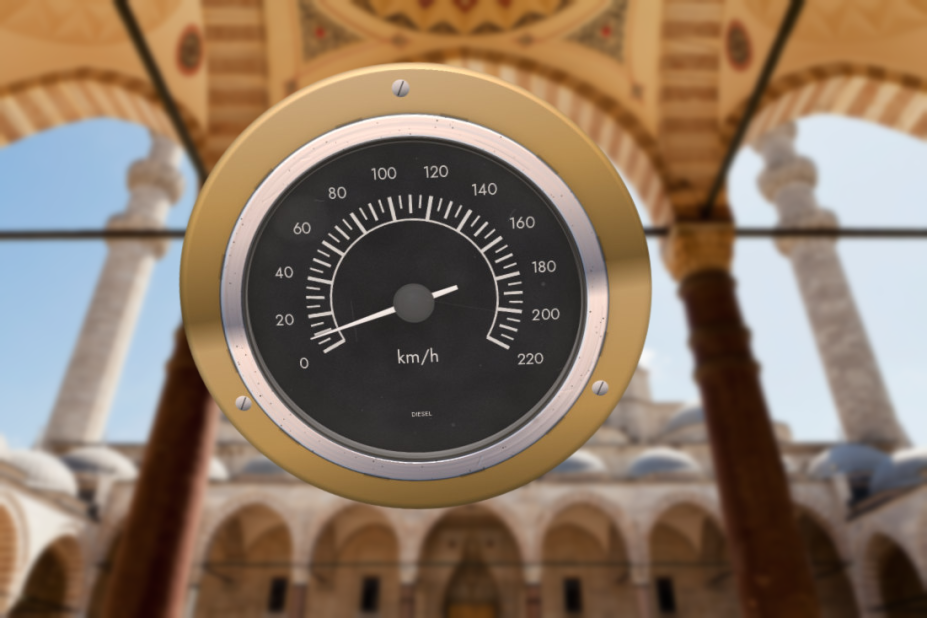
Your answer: 10,km/h
